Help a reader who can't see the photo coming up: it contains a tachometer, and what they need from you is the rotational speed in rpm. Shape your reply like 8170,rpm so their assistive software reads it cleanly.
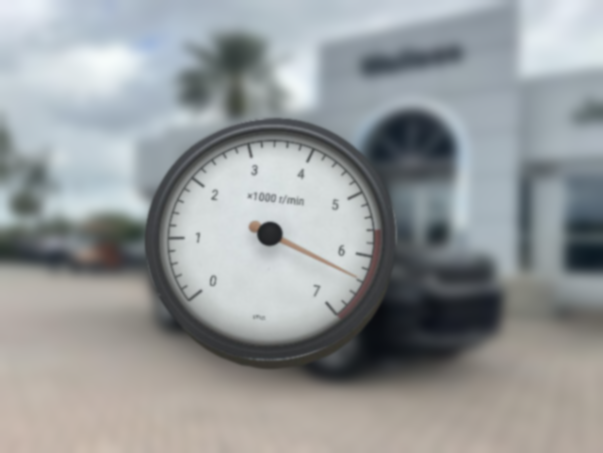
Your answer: 6400,rpm
